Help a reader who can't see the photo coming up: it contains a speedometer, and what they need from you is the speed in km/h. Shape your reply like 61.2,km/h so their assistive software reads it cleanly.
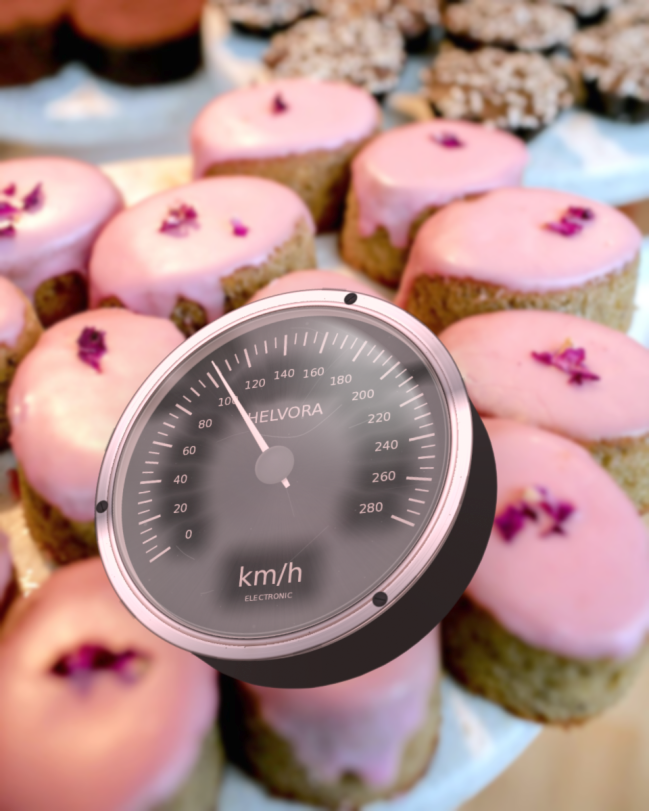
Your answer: 105,km/h
